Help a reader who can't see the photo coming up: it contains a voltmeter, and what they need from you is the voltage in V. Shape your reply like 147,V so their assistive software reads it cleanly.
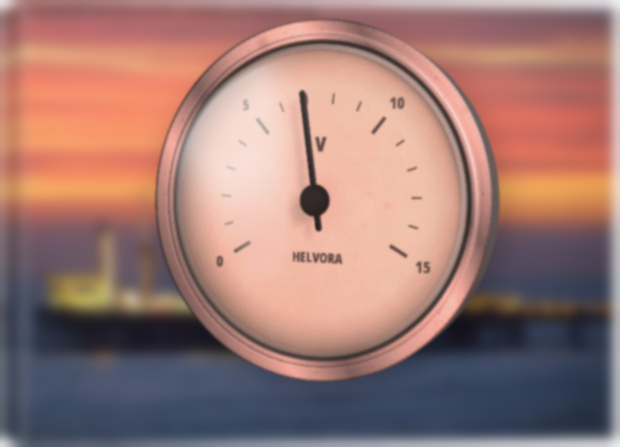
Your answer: 7,V
